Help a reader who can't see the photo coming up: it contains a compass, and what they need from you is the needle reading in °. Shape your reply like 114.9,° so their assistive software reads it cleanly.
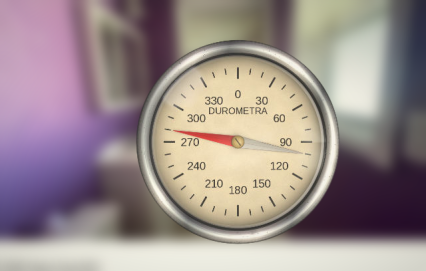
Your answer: 280,°
